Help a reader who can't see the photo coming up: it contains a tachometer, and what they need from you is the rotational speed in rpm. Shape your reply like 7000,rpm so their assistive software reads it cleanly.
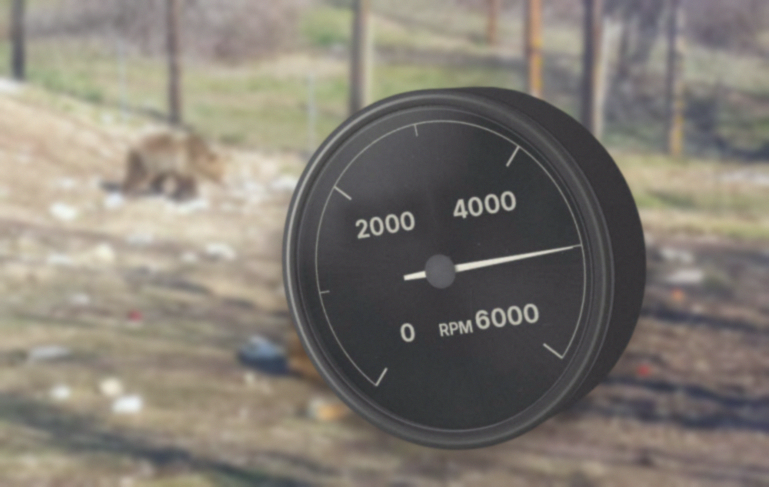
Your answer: 5000,rpm
